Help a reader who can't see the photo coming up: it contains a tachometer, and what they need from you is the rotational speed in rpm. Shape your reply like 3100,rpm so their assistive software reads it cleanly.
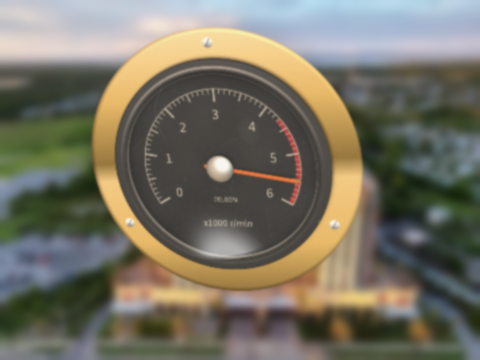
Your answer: 5500,rpm
